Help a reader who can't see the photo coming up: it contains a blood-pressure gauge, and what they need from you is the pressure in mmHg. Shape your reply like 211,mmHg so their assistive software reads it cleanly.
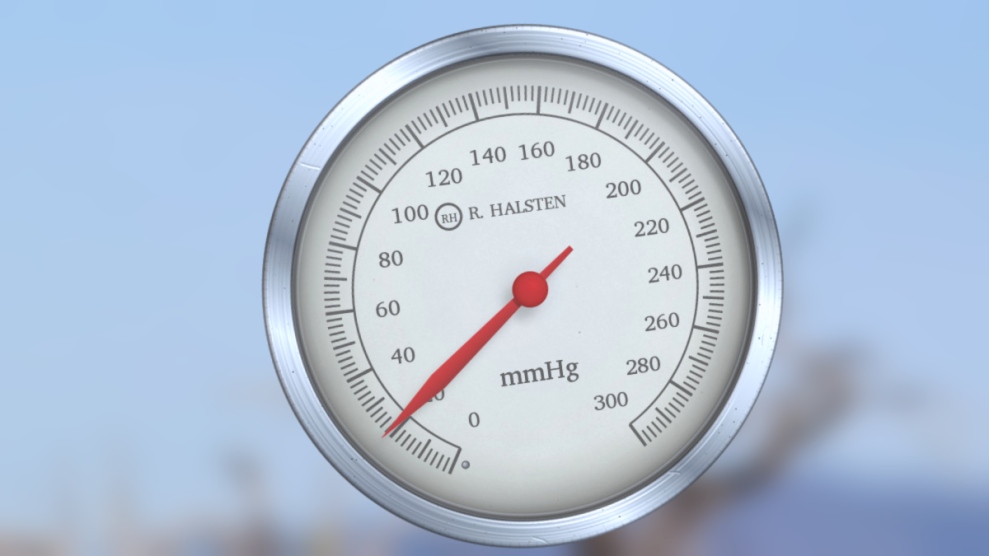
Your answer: 22,mmHg
